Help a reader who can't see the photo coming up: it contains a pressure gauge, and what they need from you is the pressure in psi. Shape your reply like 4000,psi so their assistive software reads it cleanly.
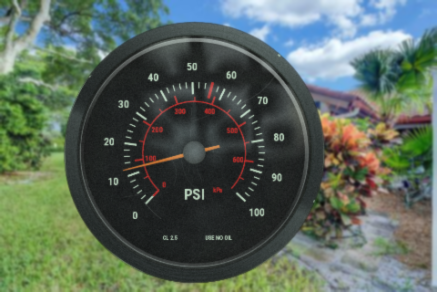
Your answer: 12,psi
